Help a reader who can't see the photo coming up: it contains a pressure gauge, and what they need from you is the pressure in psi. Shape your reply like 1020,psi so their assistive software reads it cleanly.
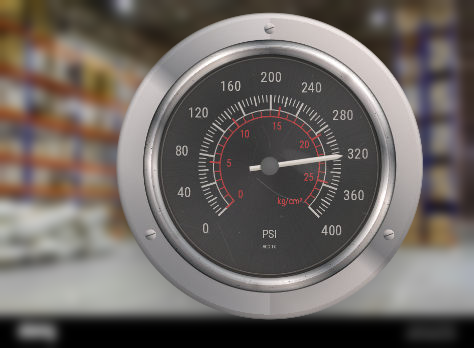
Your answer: 320,psi
